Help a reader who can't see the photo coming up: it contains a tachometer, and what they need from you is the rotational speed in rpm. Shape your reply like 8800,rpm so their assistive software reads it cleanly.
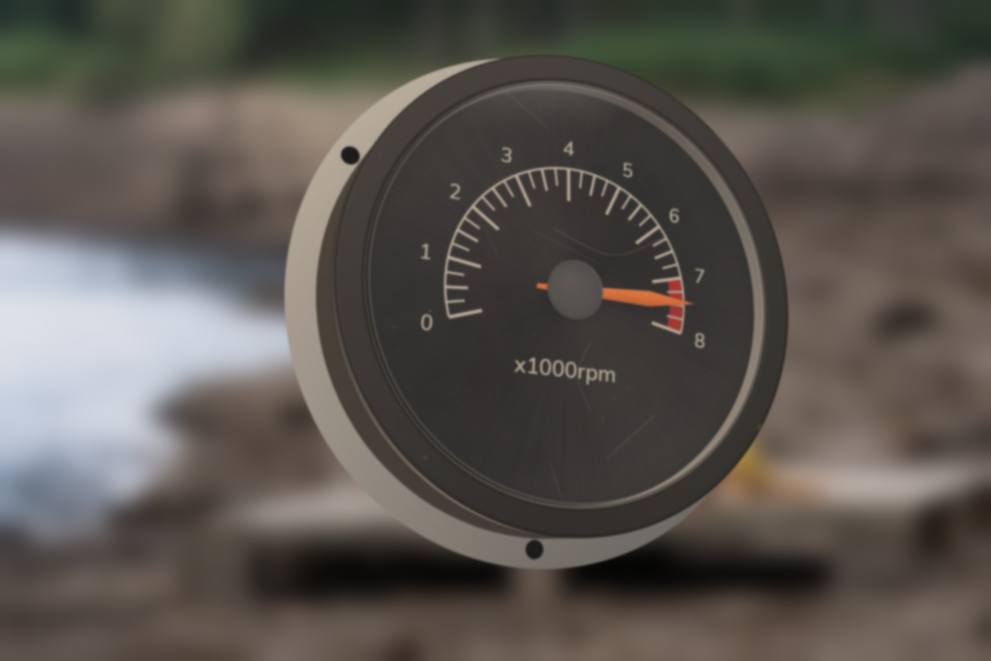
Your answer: 7500,rpm
